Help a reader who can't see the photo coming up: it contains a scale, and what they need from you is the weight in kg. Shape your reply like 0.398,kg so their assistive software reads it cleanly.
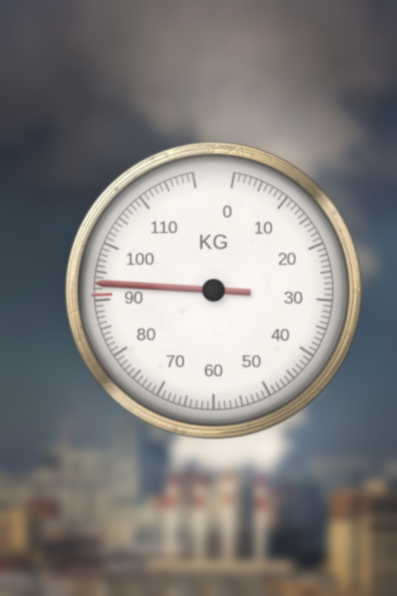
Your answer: 93,kg
